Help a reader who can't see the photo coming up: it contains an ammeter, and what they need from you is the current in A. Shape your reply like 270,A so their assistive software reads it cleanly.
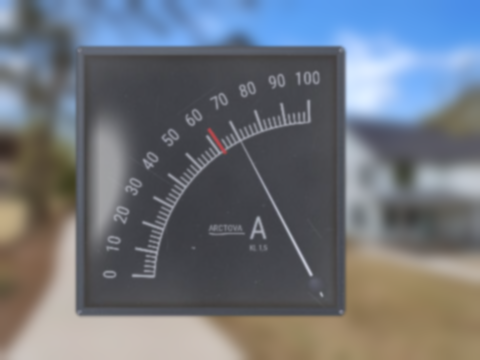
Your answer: 70,A
